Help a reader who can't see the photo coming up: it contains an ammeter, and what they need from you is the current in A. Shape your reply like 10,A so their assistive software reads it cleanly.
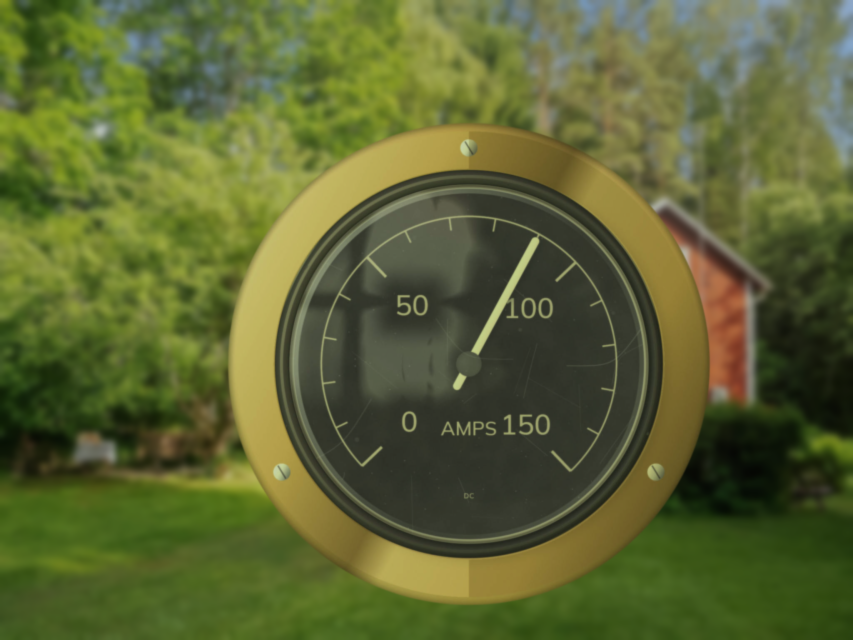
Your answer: 90,A
